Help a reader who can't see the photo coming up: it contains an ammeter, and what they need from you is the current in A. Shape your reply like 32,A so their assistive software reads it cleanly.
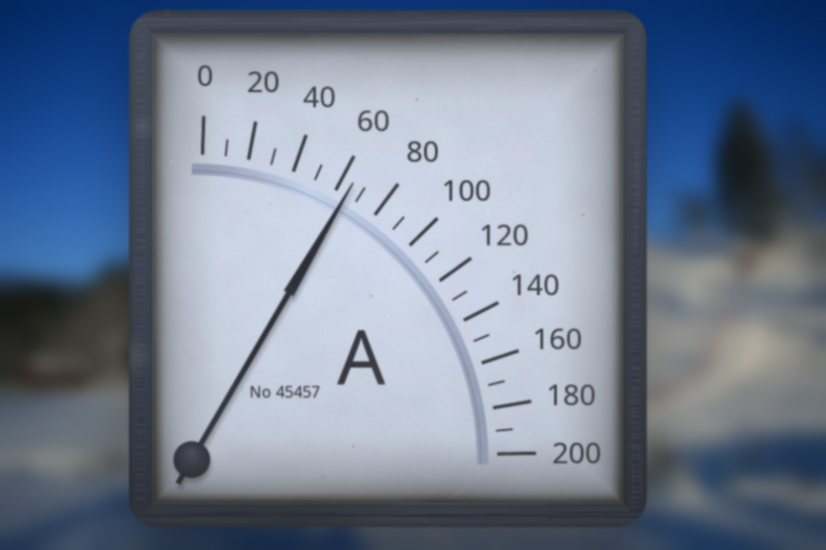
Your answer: 65,A
